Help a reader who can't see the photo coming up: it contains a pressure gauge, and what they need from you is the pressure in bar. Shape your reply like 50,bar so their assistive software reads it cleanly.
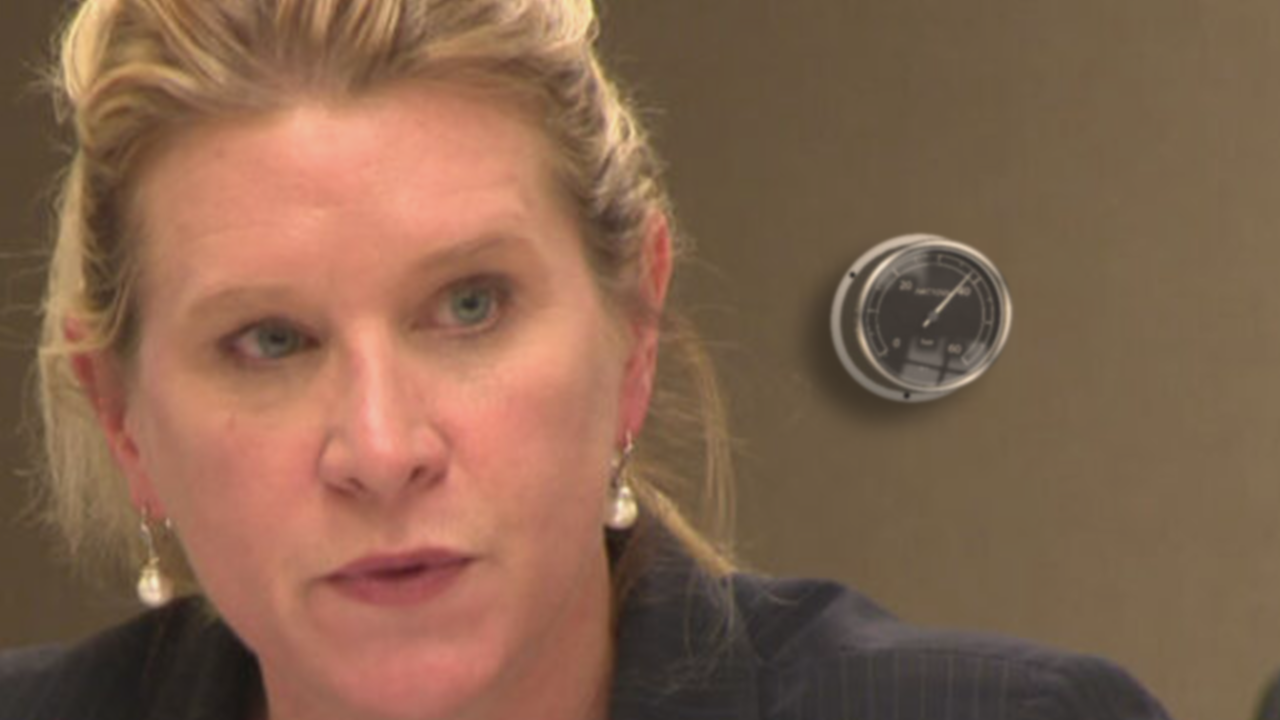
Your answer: 37.5,bar
